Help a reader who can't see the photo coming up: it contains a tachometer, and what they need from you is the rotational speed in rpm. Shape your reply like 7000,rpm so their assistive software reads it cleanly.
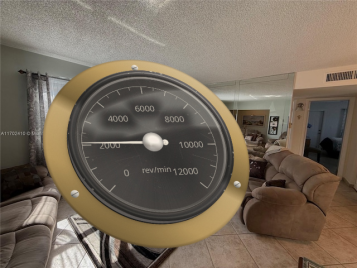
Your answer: 2000,rpm
